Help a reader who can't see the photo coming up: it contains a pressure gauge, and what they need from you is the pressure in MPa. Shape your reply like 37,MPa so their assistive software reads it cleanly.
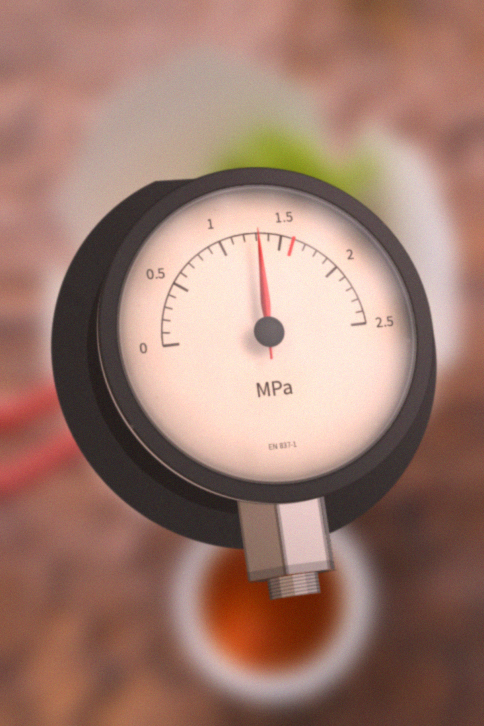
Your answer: 1.3,MPa
